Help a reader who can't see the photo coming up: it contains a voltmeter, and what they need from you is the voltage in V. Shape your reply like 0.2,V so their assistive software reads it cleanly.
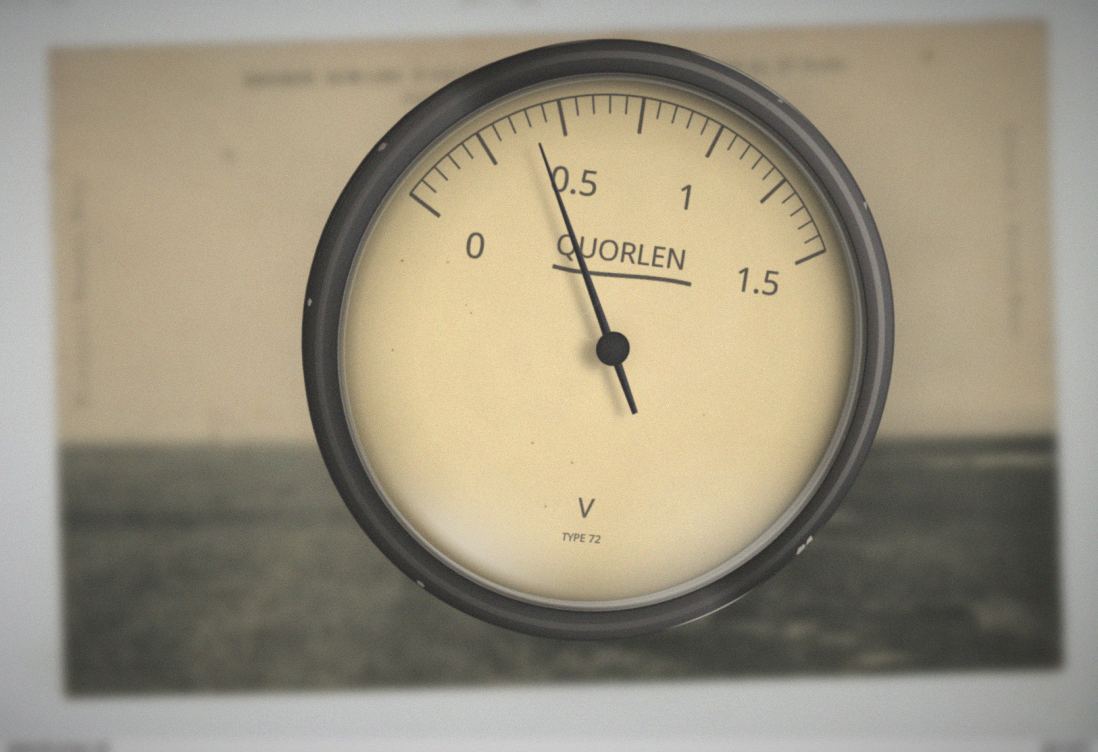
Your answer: 0.4,V
